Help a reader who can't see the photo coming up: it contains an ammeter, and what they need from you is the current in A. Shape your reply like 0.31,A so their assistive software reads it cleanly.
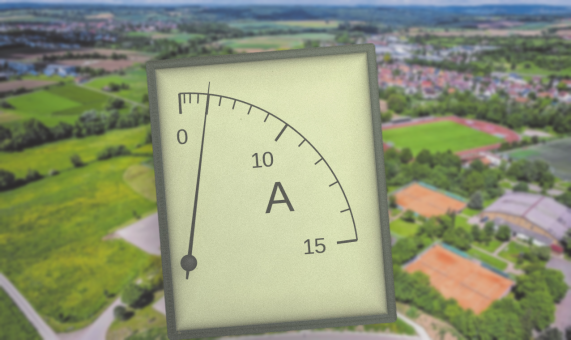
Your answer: 5,A
